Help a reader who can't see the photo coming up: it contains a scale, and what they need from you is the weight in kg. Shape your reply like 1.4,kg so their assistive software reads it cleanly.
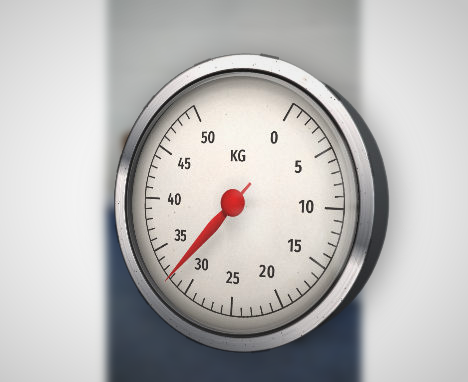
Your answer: 32,kg
